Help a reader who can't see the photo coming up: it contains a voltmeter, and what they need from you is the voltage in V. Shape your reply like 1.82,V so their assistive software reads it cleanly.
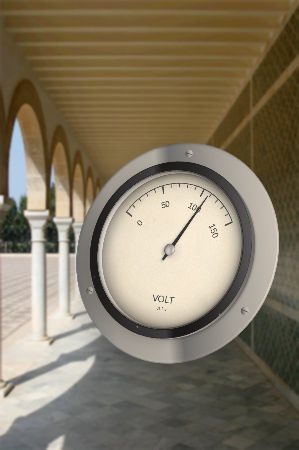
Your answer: 110,V
